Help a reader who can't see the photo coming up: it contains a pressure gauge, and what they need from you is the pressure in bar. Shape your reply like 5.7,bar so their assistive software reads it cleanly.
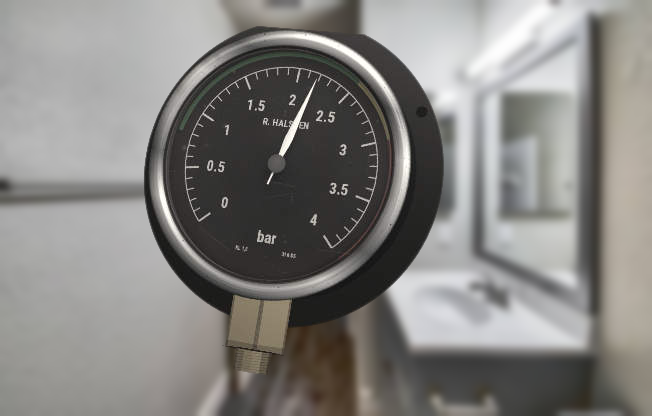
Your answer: 2.2,bar
